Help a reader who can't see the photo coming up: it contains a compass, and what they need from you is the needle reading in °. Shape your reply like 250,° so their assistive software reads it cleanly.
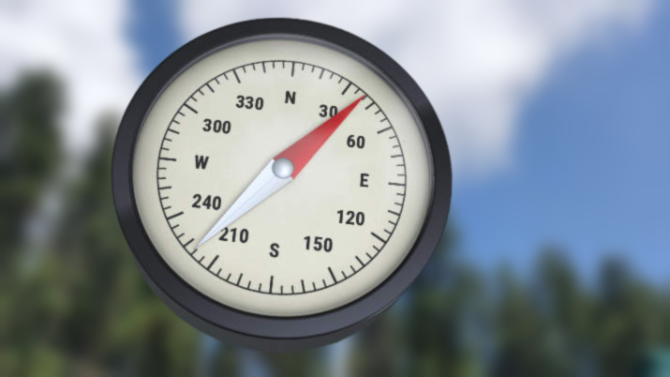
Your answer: 40,°
